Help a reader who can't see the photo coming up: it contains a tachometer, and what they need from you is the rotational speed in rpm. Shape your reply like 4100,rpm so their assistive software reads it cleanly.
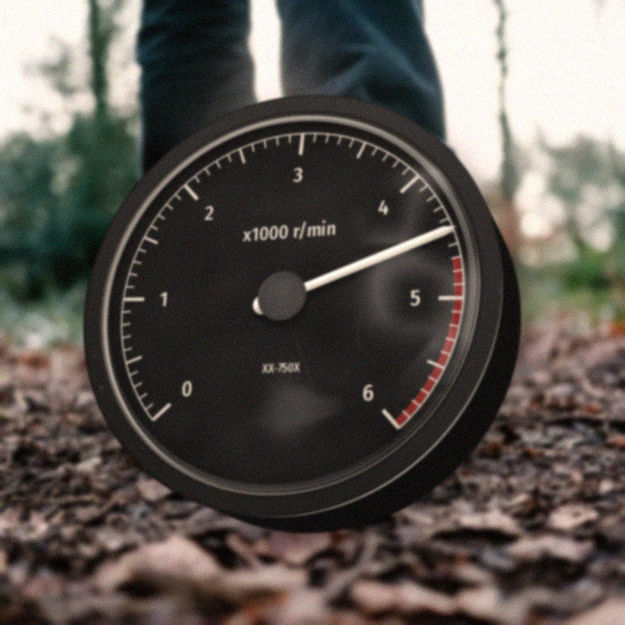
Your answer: 4500,rpm
